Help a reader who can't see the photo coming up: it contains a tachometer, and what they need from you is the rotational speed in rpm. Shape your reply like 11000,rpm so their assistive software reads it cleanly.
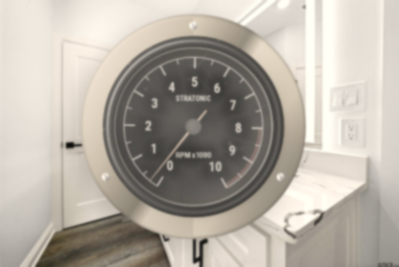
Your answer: 250,rpm
